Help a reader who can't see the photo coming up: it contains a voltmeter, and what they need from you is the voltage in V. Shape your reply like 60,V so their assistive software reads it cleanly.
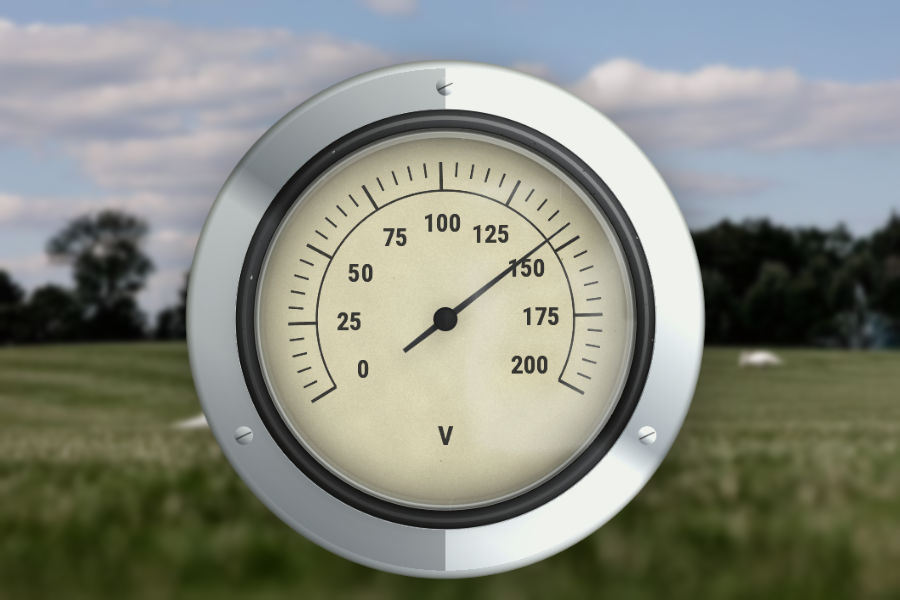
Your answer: 145,V
